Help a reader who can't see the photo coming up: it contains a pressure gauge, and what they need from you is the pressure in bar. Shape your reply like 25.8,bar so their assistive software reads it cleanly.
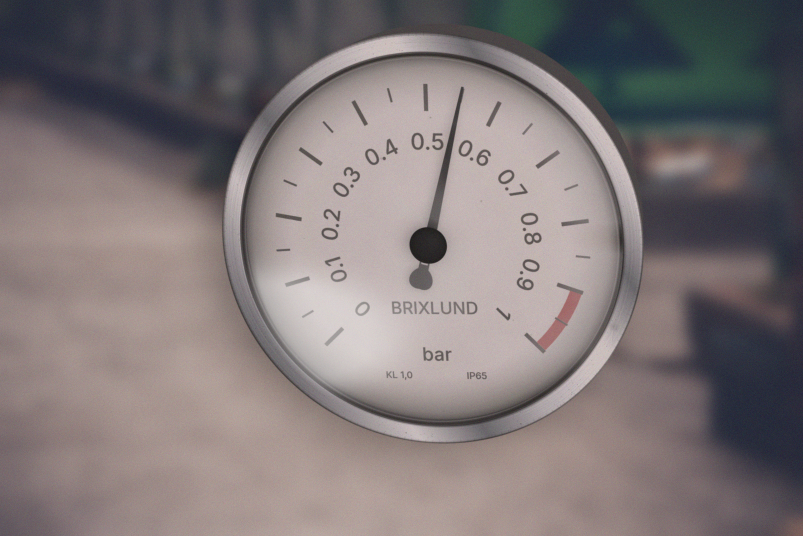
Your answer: 0.55,bar
